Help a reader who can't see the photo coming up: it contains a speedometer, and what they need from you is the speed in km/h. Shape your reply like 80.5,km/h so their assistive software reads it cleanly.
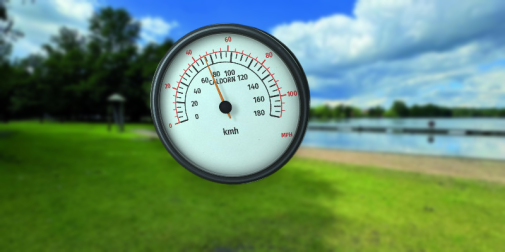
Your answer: 75,km/h
